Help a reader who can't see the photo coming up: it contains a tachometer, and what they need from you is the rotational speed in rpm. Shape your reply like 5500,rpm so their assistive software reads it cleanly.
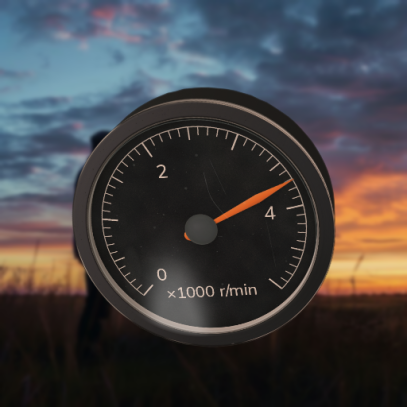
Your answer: 3700,rpm
